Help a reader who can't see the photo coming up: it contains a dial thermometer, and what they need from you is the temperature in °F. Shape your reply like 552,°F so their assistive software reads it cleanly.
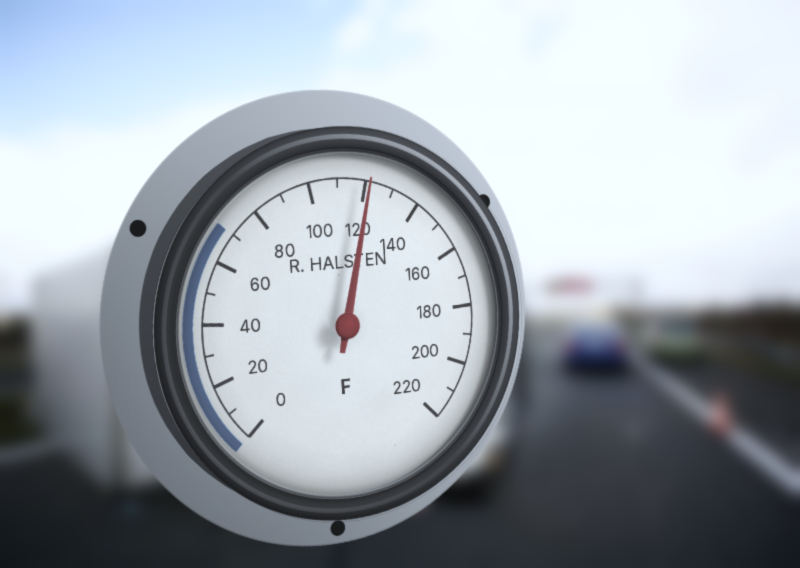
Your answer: 120,°F
